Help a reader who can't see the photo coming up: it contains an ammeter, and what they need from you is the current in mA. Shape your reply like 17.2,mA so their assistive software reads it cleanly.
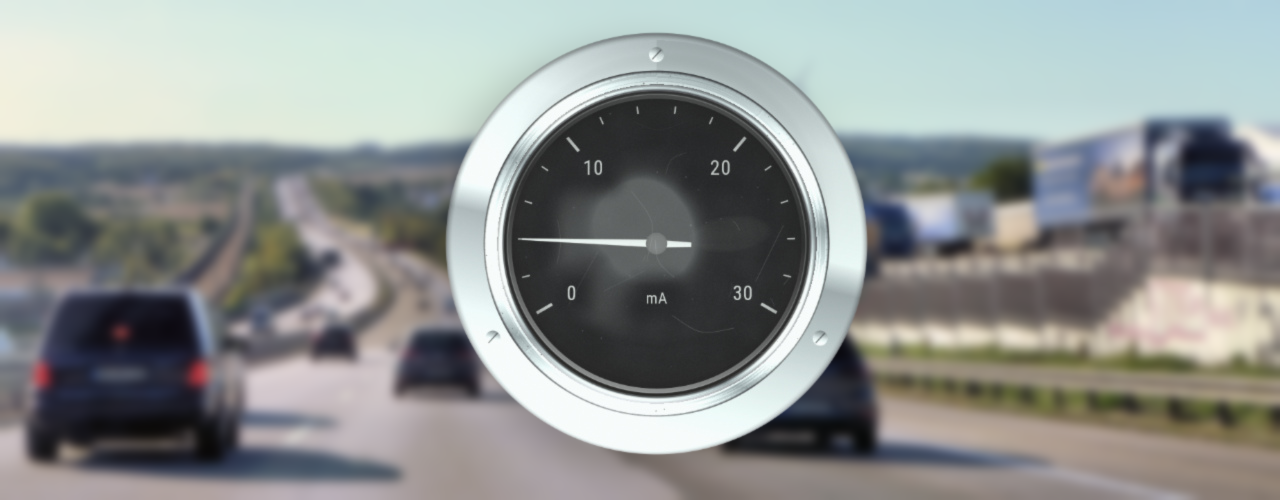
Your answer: 4,mA
